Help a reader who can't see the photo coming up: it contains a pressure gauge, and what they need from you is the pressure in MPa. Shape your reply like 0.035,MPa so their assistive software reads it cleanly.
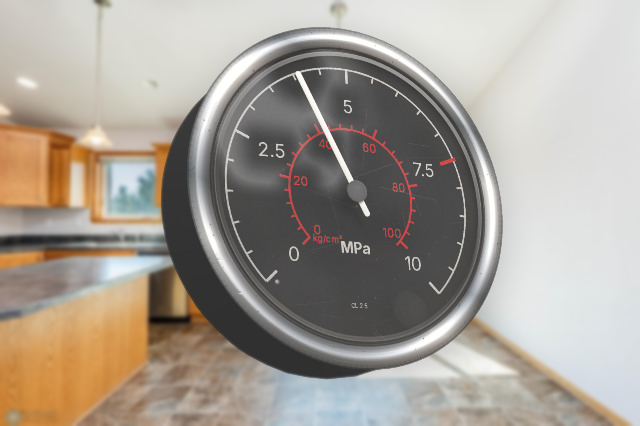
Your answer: 4,MPa
